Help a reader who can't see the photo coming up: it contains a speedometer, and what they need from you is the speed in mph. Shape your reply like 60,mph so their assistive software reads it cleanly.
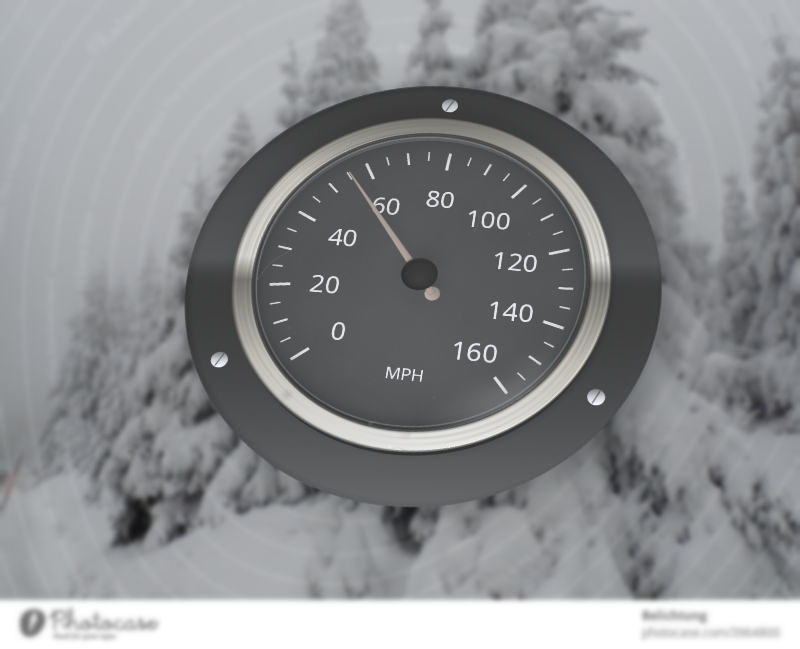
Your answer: 55,mph
